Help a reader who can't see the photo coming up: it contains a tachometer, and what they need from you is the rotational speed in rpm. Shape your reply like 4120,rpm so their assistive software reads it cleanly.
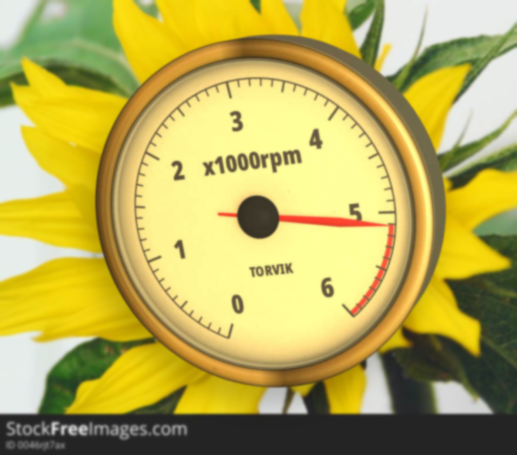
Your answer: 5100,rpm
